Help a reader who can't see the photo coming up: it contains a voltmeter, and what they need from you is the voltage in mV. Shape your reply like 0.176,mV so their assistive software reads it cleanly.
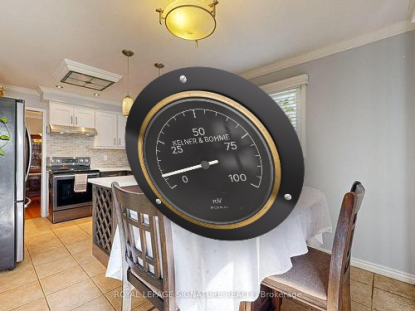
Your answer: 7.5,mV
